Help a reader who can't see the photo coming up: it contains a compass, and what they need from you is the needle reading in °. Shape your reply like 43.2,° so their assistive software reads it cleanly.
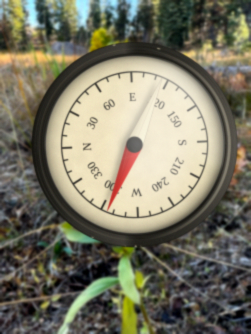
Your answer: 295,°
